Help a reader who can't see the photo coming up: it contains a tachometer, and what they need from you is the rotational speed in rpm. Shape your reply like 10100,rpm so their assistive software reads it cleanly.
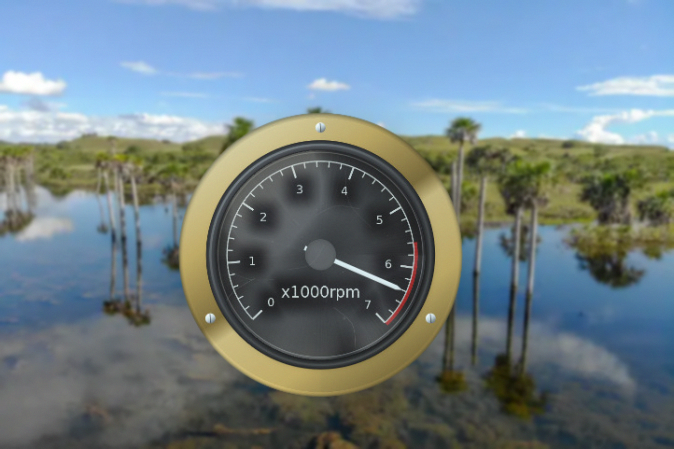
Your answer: 6400,rpm
